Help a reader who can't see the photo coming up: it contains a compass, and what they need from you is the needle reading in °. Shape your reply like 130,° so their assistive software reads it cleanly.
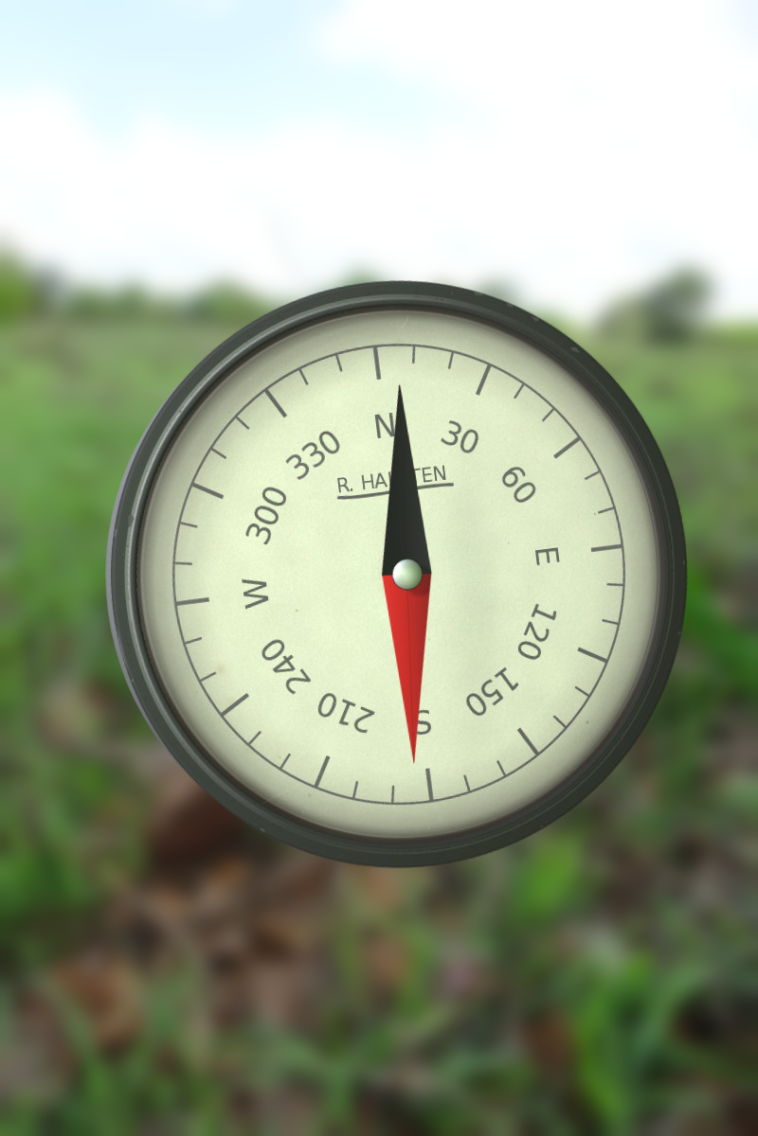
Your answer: 185,°
